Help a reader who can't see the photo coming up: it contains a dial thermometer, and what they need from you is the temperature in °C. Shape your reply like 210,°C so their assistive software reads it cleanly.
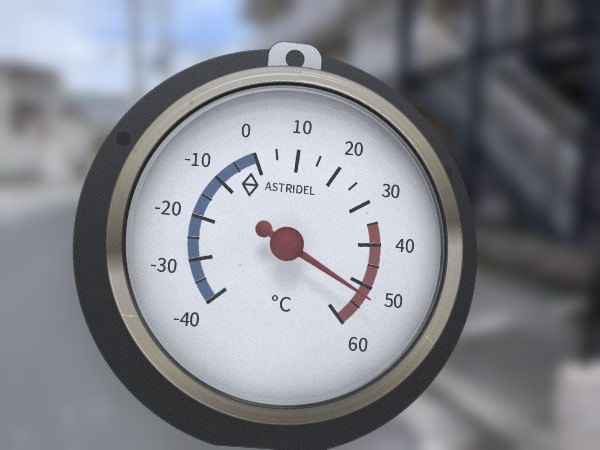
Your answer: 52.5,°C
